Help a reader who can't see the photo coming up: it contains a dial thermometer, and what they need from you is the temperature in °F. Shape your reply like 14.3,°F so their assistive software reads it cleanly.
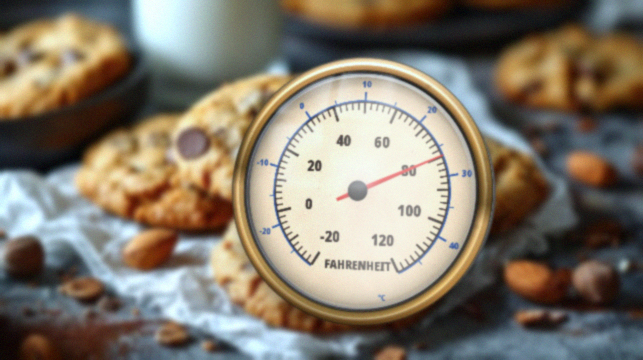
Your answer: 80,°F
